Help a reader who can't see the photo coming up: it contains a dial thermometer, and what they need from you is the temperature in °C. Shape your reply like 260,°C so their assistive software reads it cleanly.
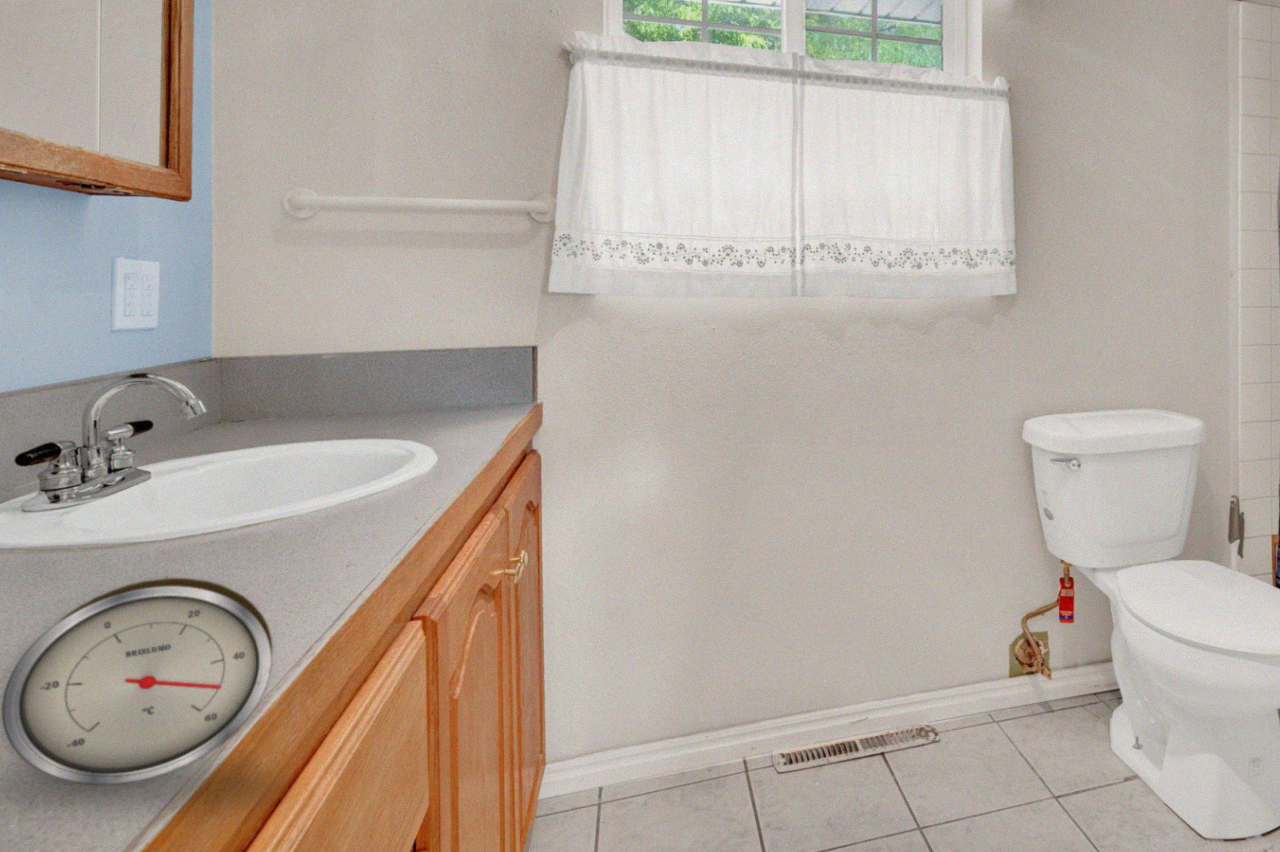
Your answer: 50,°C
